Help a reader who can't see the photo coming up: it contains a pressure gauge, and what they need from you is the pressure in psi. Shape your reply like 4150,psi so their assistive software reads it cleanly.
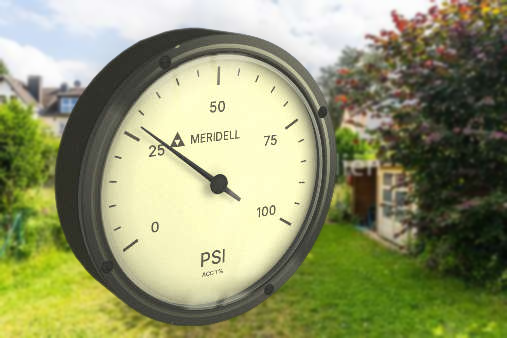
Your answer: 27.5,psi
